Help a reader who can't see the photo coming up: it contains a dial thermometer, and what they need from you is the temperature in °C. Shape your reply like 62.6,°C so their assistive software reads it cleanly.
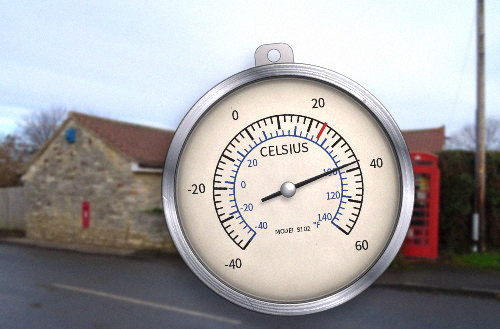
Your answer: 38,°C
